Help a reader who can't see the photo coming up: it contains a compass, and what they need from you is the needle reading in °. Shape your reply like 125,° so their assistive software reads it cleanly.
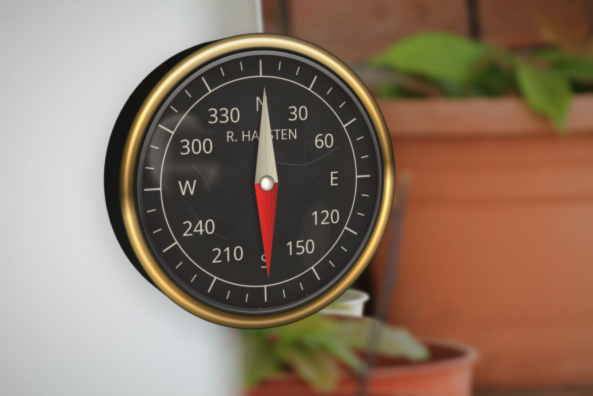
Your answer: 180,°
